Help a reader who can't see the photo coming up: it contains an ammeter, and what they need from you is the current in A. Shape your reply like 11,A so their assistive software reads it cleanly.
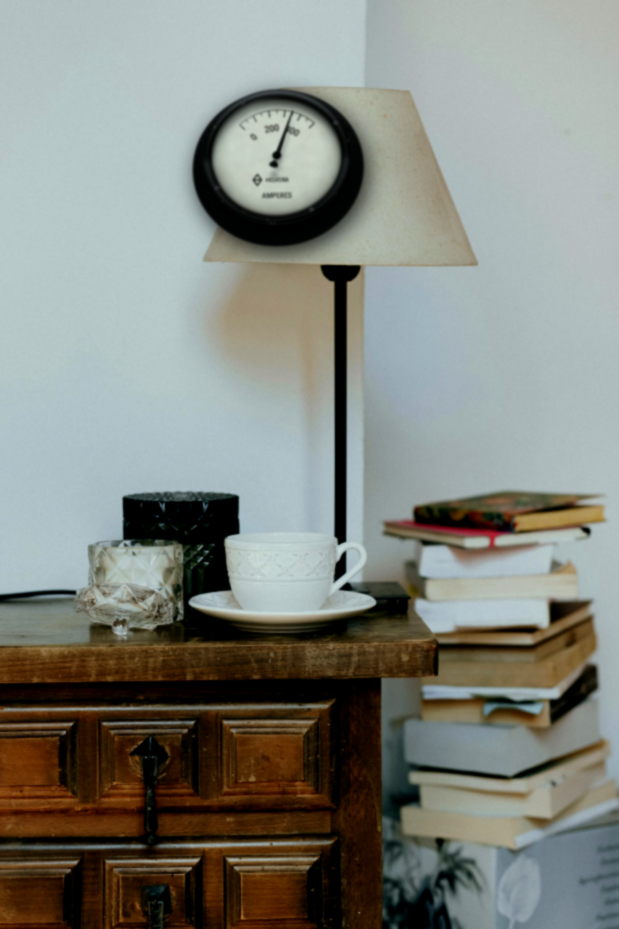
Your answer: 350,A
